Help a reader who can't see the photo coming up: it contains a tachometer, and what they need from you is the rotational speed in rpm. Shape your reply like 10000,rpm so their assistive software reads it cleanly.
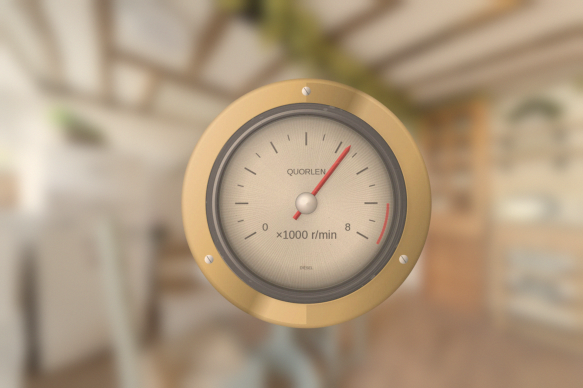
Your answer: 5250,rpm
